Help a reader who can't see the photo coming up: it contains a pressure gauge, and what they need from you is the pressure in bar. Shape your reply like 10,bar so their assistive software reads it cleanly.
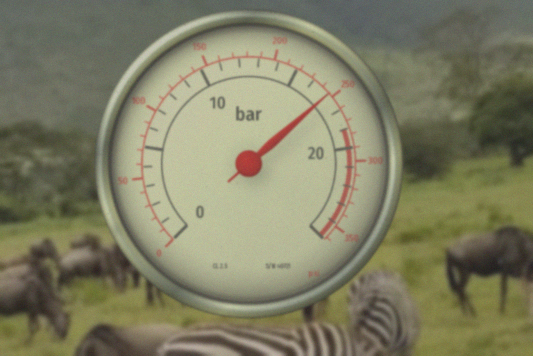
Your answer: 17,bar
